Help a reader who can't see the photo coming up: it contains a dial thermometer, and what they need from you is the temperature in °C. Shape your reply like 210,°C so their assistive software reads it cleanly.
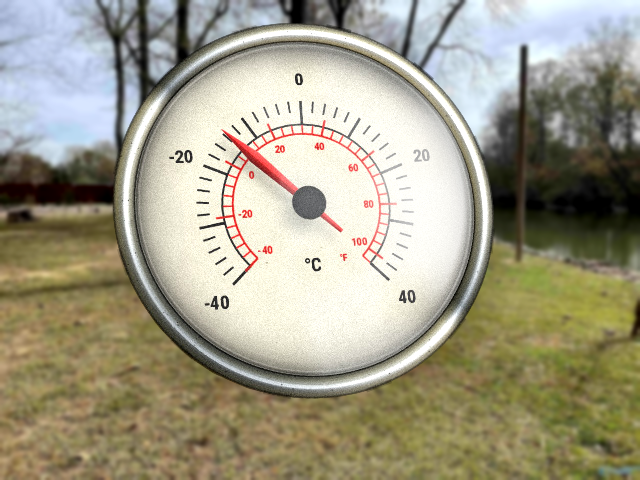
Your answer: -14,°C
